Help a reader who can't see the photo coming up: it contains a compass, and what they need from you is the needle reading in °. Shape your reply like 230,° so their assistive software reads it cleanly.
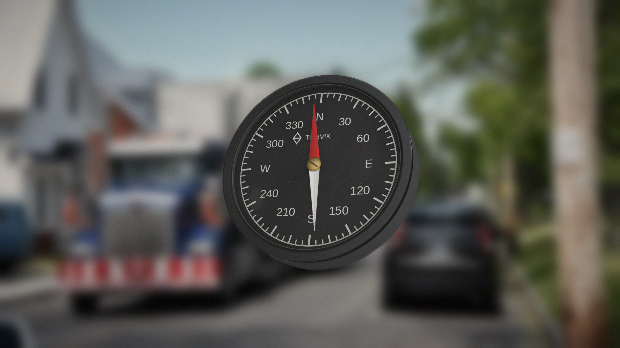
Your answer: 355,°
